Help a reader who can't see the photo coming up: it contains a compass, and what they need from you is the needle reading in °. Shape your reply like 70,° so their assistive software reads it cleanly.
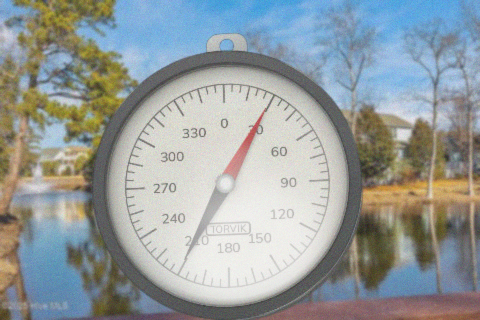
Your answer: 30,°
